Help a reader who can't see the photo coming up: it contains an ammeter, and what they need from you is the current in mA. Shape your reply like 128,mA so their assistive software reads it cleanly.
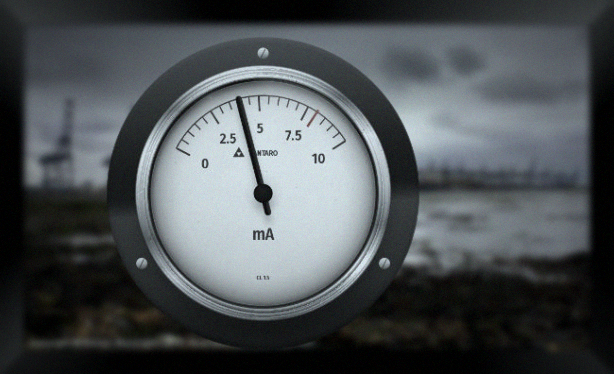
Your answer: 4,mA
